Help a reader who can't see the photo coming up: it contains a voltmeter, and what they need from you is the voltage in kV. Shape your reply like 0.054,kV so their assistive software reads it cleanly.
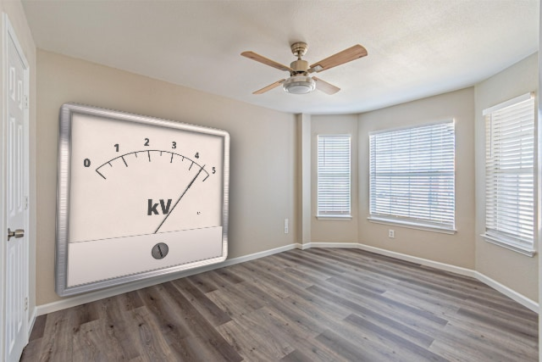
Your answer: 4.5,kV
